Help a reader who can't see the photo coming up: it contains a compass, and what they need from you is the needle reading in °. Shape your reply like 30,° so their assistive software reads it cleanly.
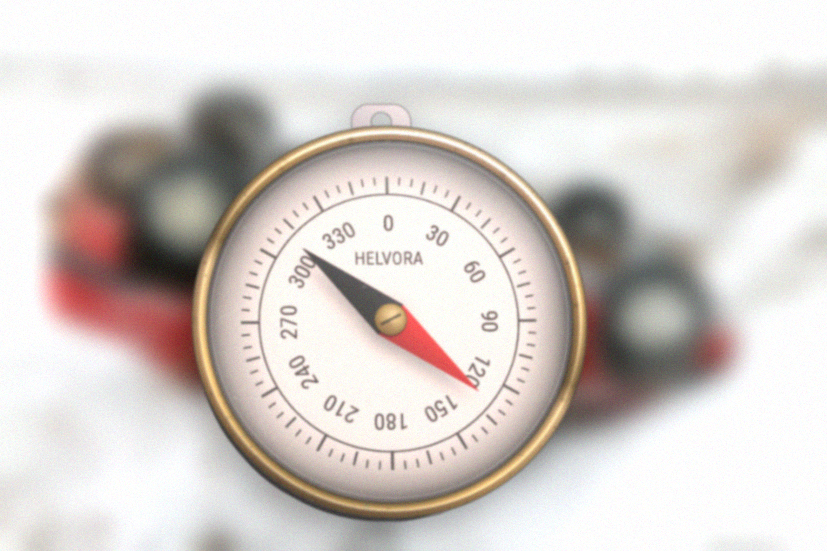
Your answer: 130,°
